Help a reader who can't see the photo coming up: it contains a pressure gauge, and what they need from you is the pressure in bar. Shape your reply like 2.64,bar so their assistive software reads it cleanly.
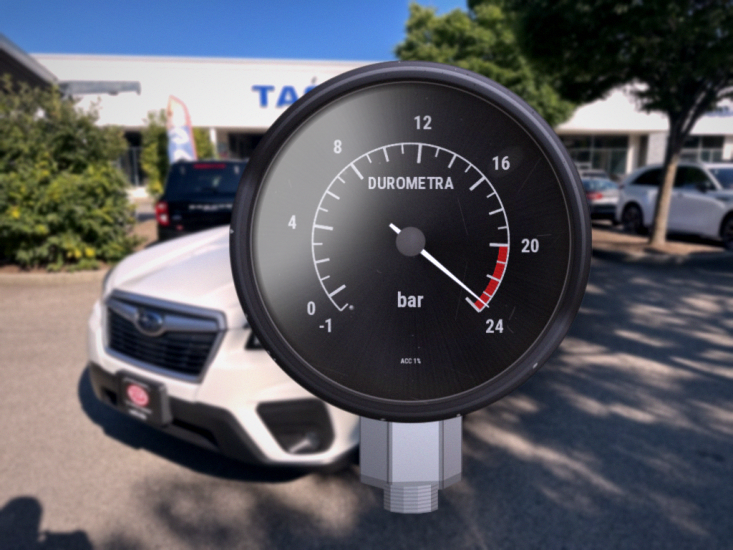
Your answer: 23.5,bar
